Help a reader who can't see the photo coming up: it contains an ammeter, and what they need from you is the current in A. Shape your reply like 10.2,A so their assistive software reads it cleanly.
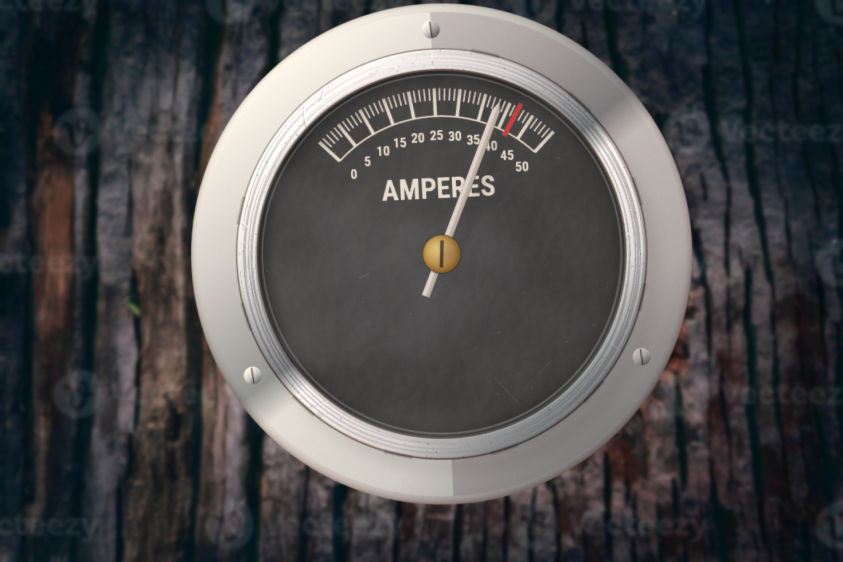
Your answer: 38,A
